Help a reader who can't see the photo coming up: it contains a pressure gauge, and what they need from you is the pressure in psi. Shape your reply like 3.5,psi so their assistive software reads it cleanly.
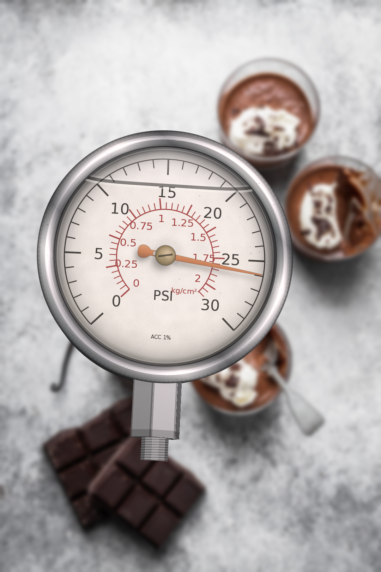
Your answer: 26,psi
